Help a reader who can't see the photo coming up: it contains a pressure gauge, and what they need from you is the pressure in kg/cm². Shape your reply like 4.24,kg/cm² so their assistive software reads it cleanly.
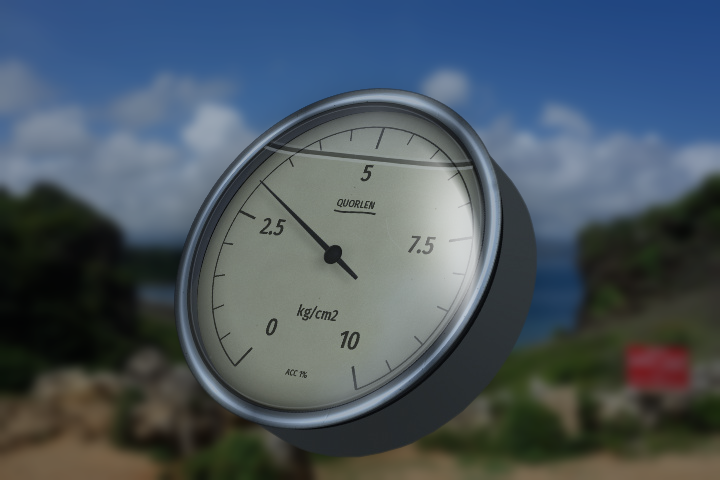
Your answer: 3,kg/cm²
